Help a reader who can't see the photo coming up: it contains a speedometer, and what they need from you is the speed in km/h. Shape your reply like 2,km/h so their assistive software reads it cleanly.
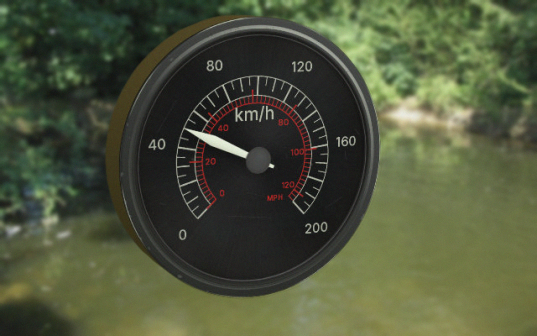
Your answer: 50,km/h
